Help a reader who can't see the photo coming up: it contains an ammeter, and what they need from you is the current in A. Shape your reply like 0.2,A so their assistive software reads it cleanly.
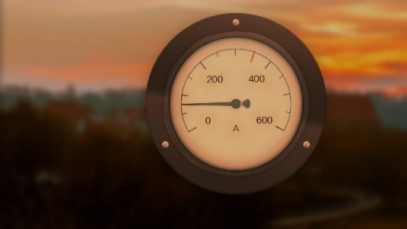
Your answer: 75,A
